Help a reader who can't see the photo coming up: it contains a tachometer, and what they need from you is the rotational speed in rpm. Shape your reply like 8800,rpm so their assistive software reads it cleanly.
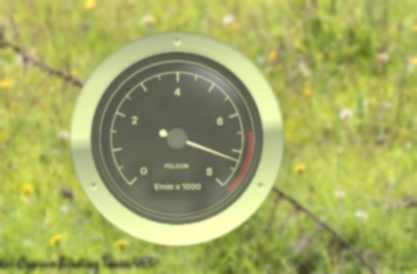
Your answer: 7250,rpm
